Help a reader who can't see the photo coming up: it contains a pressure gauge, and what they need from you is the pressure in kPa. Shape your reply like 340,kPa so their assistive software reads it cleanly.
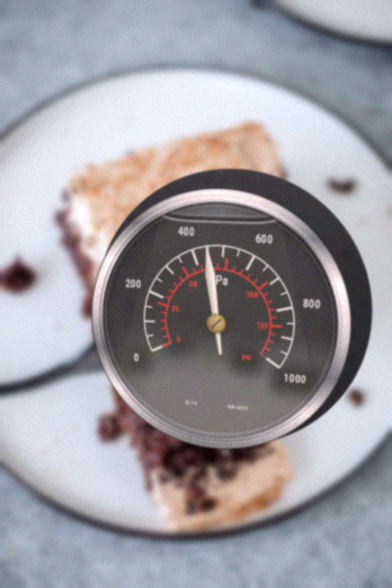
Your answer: 450,kPa
